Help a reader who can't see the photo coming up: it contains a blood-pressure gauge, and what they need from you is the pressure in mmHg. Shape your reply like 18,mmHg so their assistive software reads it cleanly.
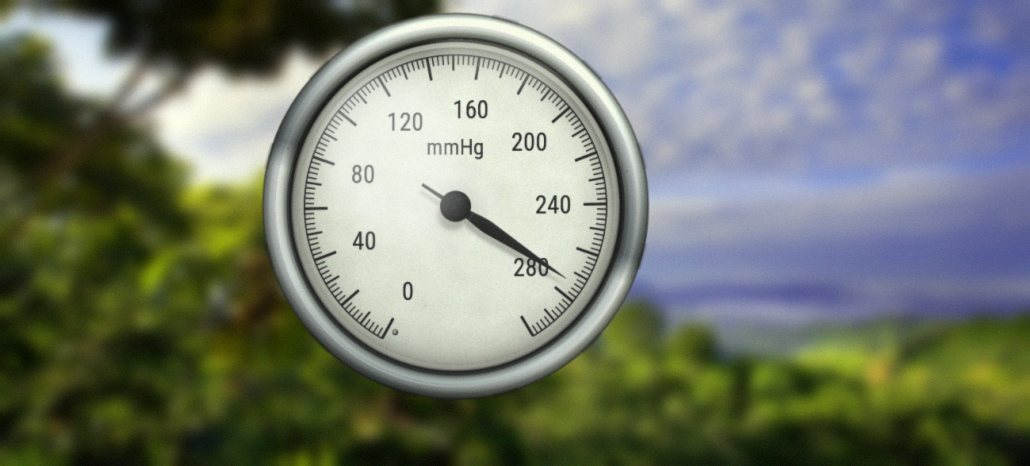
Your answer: 274,mmHg
